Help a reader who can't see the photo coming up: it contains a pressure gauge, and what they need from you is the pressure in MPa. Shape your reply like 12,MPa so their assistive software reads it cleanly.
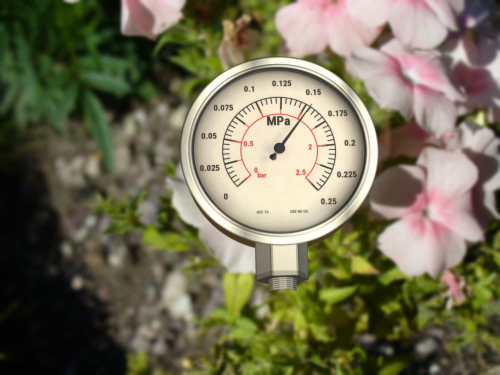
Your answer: 0.155,MPa
